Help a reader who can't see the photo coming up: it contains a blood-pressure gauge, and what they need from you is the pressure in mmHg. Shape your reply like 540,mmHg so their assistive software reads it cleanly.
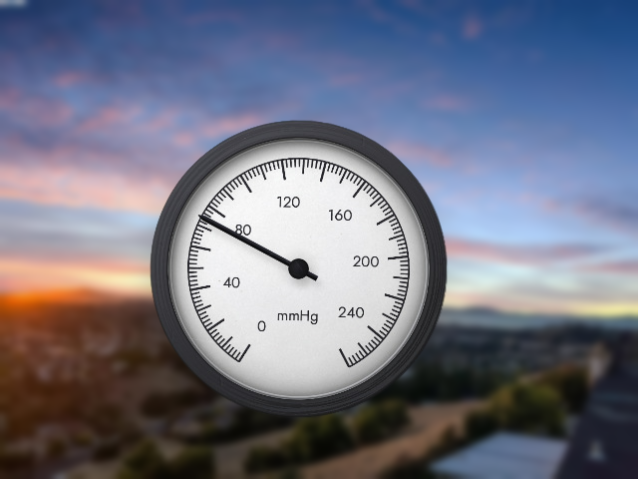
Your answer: 74,mmHg
